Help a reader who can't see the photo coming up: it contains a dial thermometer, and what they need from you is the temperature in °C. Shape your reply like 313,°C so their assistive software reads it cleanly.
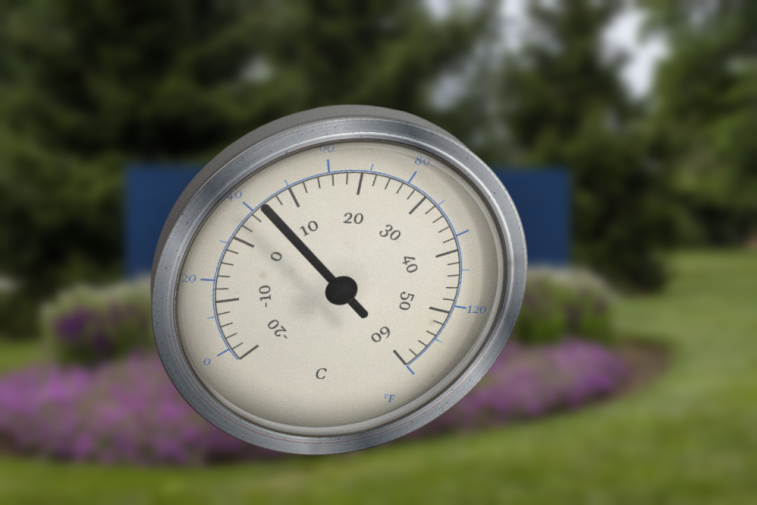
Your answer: 6,°C
